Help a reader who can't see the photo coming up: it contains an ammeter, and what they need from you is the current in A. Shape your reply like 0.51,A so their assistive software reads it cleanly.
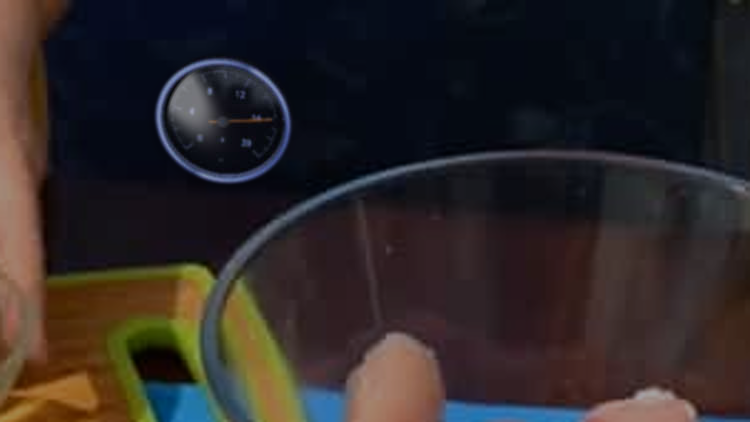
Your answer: 16,A
